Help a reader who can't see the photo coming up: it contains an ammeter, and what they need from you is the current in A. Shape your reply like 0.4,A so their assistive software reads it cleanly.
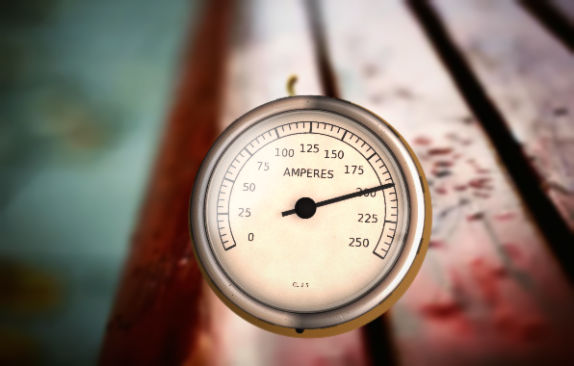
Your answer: 200,A
